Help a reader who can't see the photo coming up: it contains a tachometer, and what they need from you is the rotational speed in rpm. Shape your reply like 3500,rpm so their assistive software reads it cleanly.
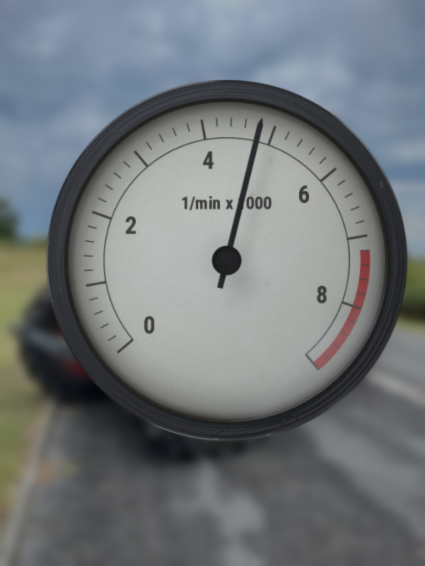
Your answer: 4800,rpm
